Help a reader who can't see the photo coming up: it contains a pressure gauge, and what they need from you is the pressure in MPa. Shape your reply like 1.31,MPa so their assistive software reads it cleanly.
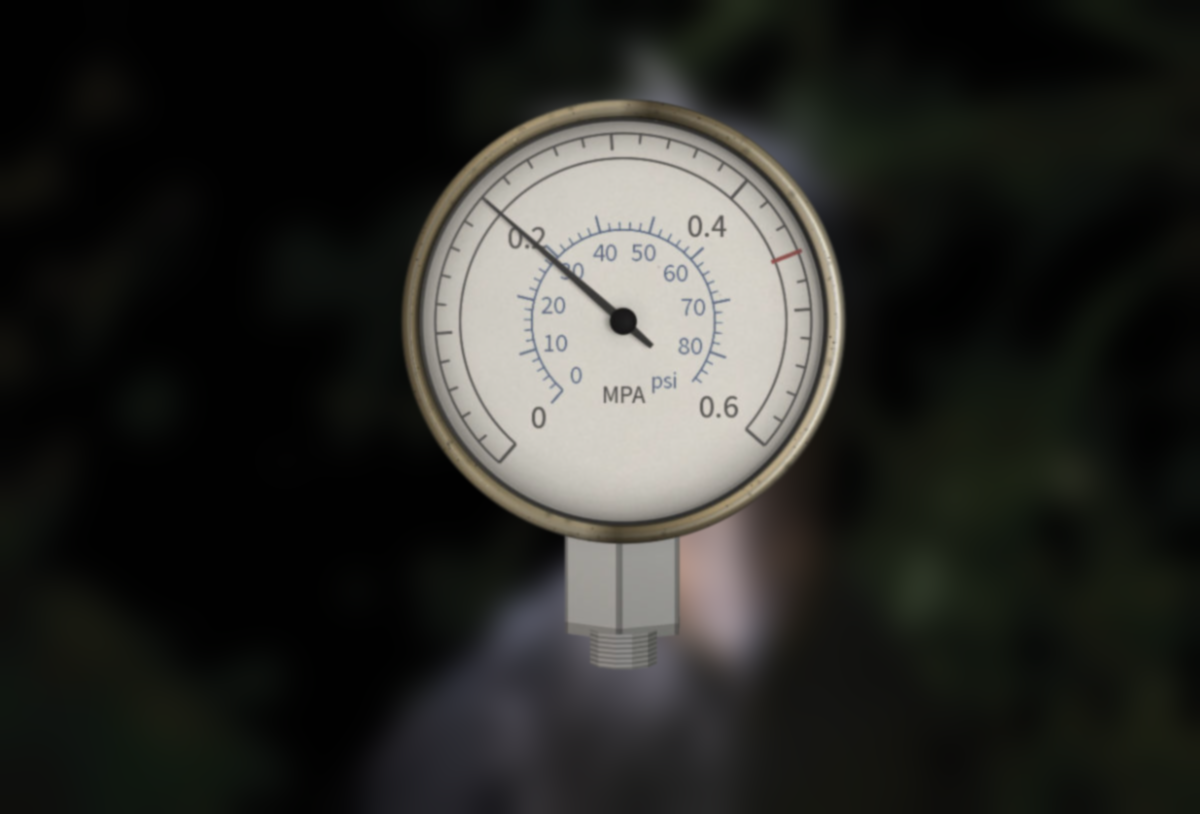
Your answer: 0.2,MPa
